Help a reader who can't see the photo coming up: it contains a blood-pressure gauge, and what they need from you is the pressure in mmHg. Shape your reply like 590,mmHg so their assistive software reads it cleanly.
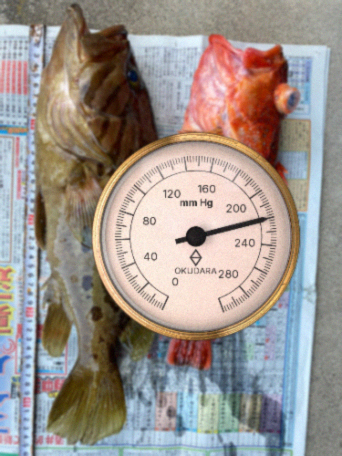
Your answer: 220,mmHg
